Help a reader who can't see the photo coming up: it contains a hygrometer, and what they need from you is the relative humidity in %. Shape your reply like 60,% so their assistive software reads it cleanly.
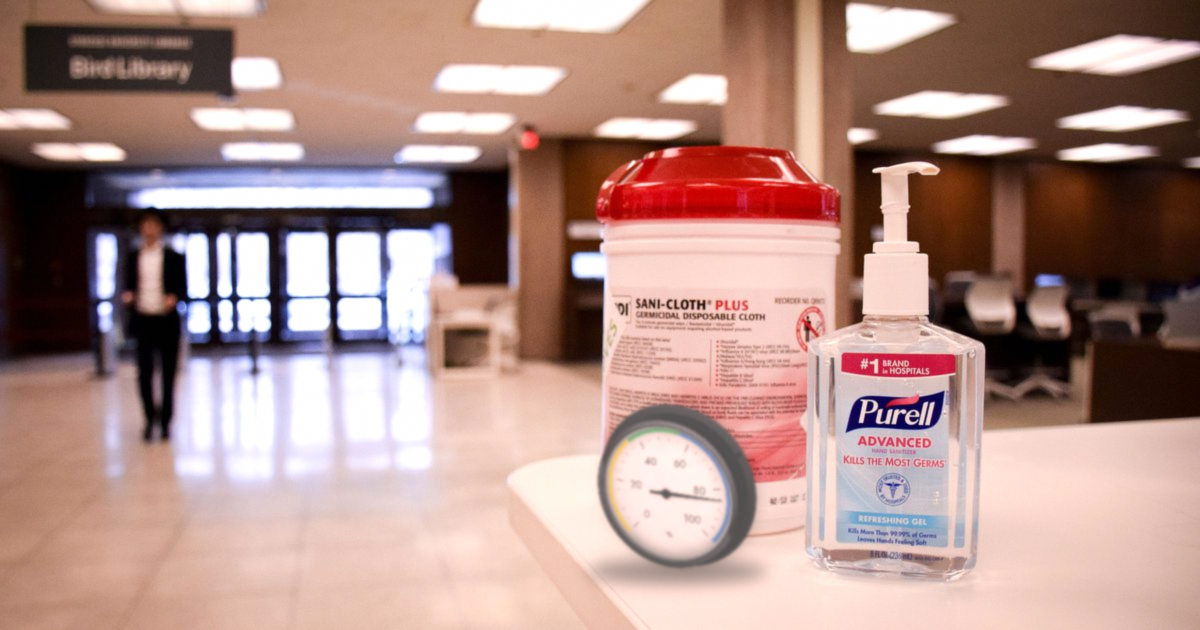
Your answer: 84,%
